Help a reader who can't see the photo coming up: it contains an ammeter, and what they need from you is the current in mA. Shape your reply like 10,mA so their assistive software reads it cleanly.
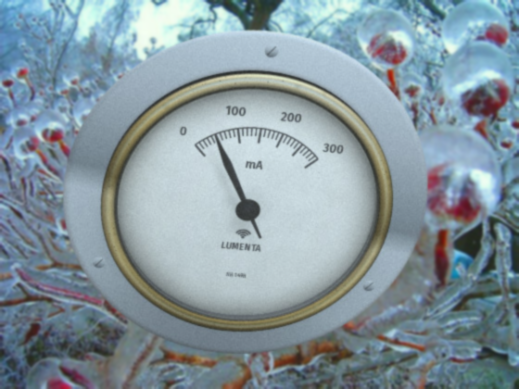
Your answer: 50,mA
